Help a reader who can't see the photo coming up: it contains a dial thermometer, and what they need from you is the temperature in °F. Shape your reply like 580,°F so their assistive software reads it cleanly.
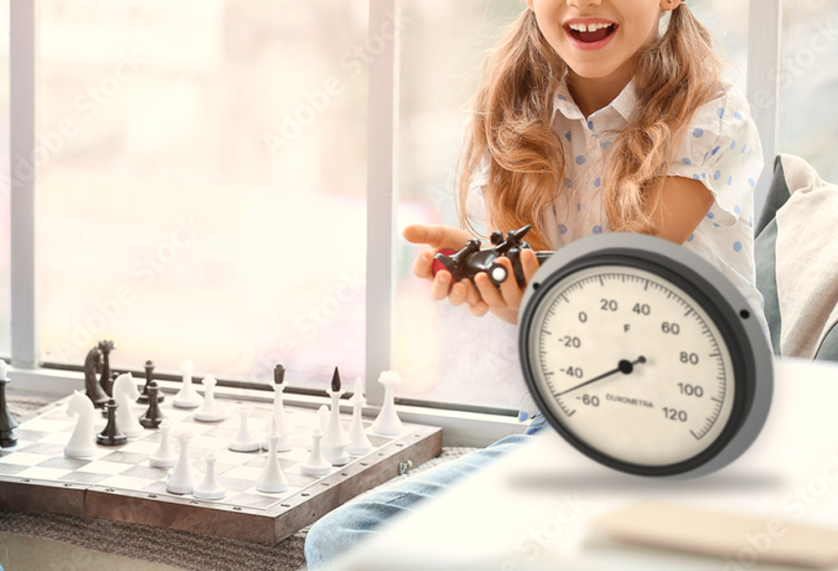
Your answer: -50,°F
